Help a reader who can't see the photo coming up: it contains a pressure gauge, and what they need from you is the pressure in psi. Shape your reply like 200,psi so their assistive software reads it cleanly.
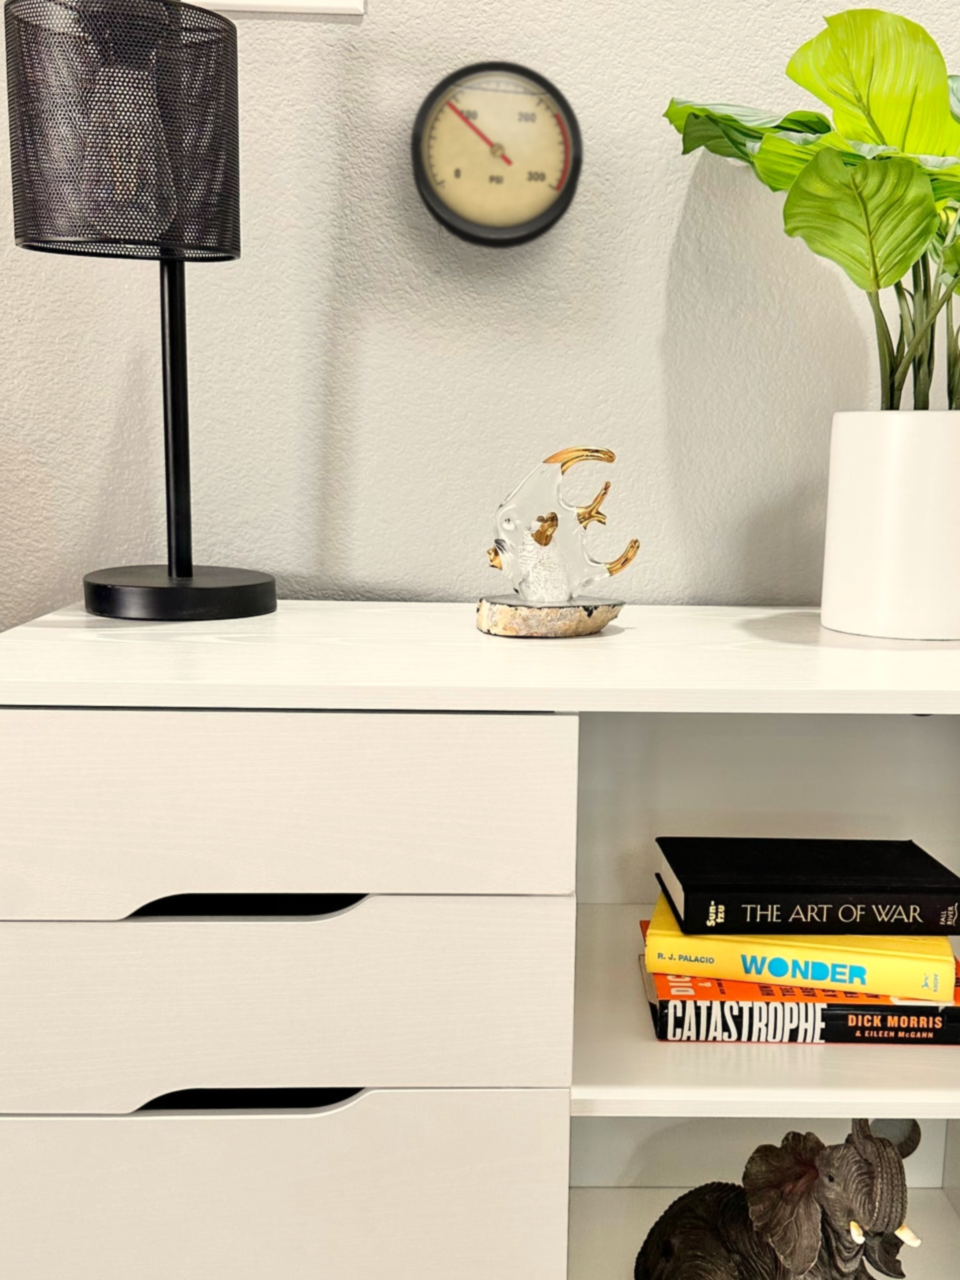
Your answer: 90,psi
